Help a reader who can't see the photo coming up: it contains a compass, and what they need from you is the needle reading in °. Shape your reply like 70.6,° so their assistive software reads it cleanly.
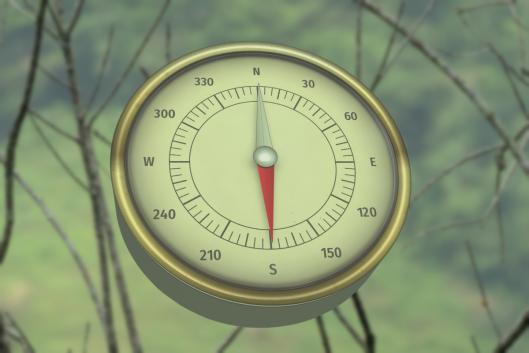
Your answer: 180,°
